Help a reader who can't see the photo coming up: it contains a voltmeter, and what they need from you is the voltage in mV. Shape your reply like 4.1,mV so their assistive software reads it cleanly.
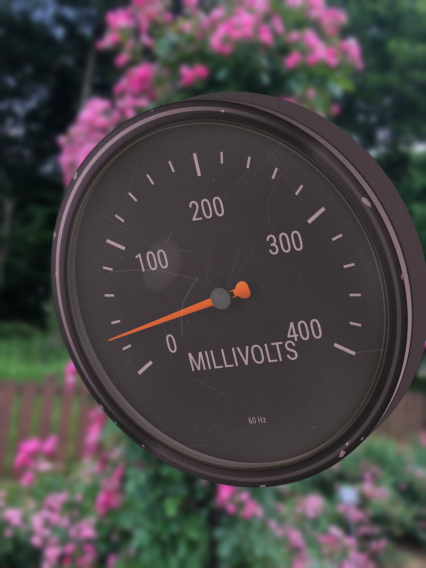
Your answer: 30,mV
